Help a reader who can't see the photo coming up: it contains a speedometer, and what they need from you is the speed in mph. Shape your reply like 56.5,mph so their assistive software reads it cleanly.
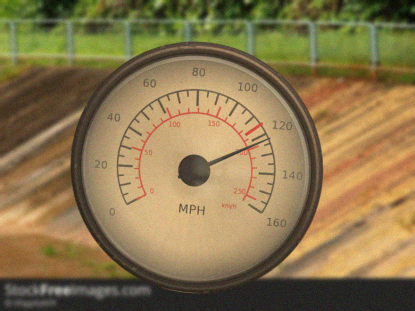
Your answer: 122.5,mph
